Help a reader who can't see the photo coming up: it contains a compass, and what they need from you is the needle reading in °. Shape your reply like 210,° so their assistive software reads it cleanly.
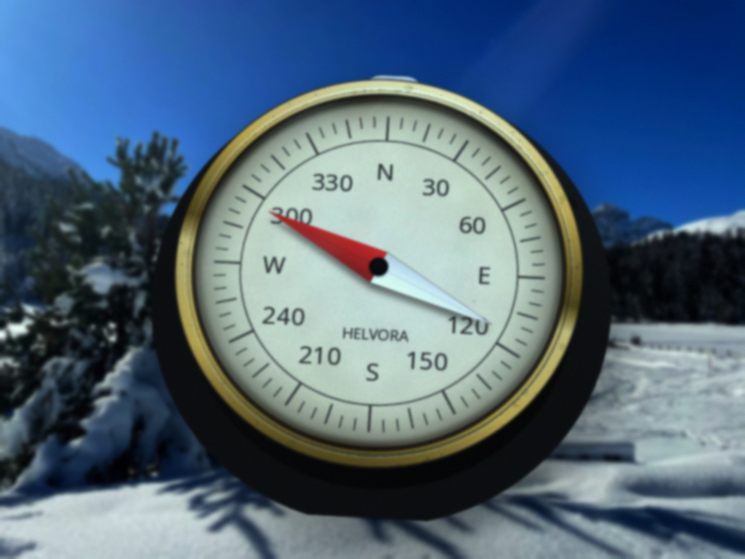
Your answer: 295,°
